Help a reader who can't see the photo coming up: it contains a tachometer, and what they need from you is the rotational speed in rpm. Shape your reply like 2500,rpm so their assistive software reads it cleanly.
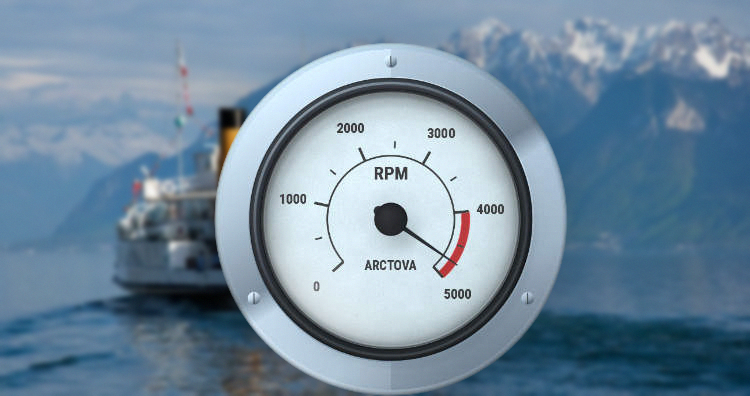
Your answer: 4750,rpm
